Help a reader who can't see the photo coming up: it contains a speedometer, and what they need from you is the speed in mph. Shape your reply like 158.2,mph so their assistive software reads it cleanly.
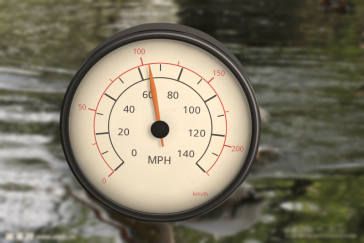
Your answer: 65,mph
